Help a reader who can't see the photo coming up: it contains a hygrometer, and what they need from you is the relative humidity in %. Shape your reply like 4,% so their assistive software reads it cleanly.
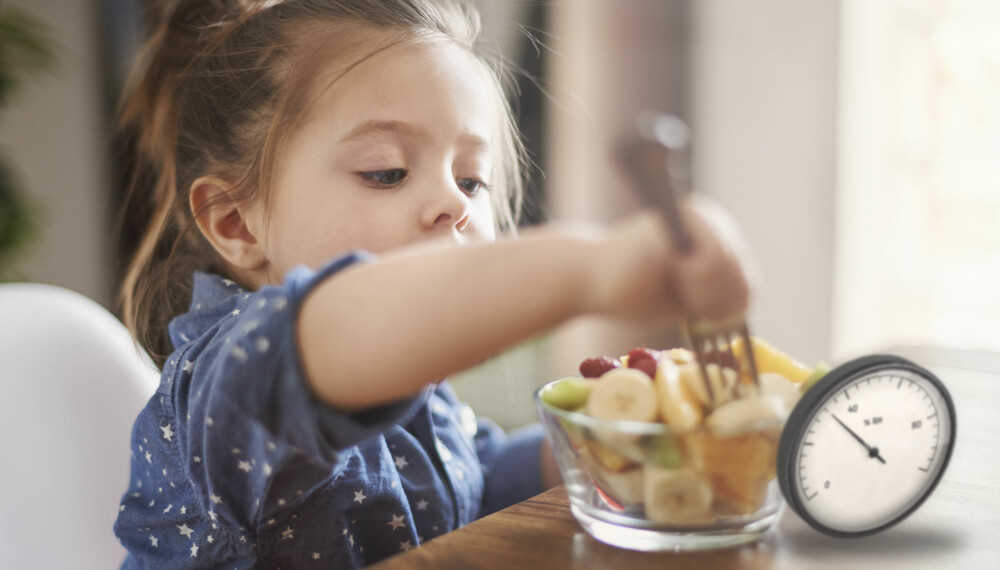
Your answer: 32,%
